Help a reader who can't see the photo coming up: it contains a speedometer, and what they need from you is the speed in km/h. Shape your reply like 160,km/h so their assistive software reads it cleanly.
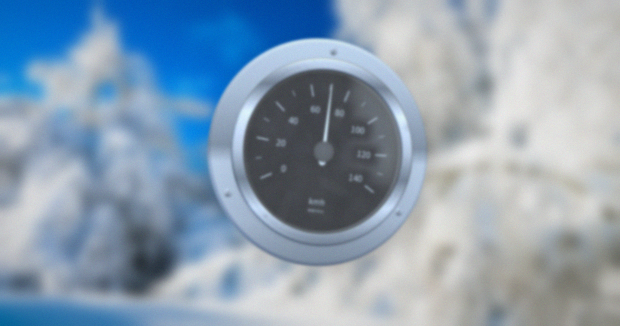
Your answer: 70,km/h
